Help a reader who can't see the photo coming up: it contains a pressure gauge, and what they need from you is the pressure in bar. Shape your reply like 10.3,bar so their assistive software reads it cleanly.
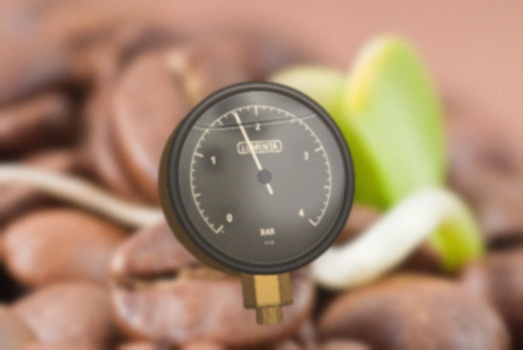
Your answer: 1.7,bar
